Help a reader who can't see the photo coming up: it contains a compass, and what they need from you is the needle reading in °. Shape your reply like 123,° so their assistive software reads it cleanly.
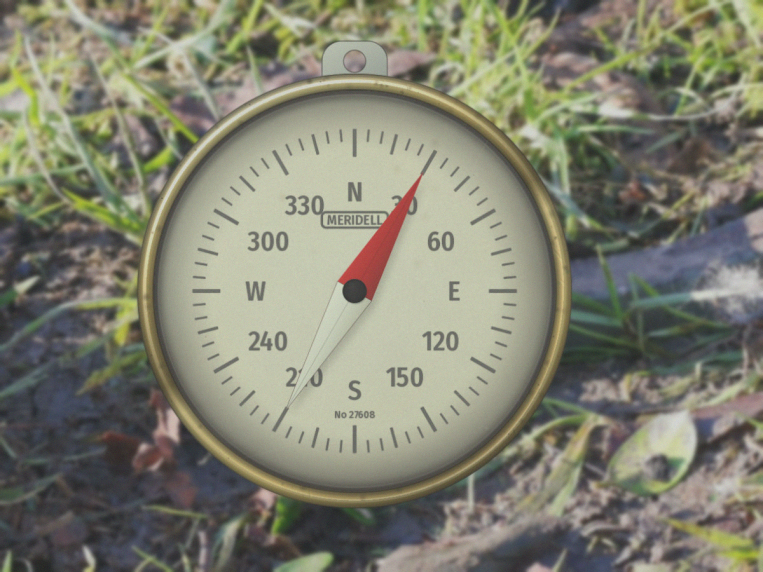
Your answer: 30,°
